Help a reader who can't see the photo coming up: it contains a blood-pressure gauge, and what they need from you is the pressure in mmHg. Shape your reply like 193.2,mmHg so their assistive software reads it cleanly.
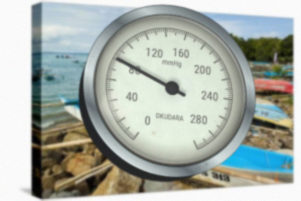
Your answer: 80,mmHg
